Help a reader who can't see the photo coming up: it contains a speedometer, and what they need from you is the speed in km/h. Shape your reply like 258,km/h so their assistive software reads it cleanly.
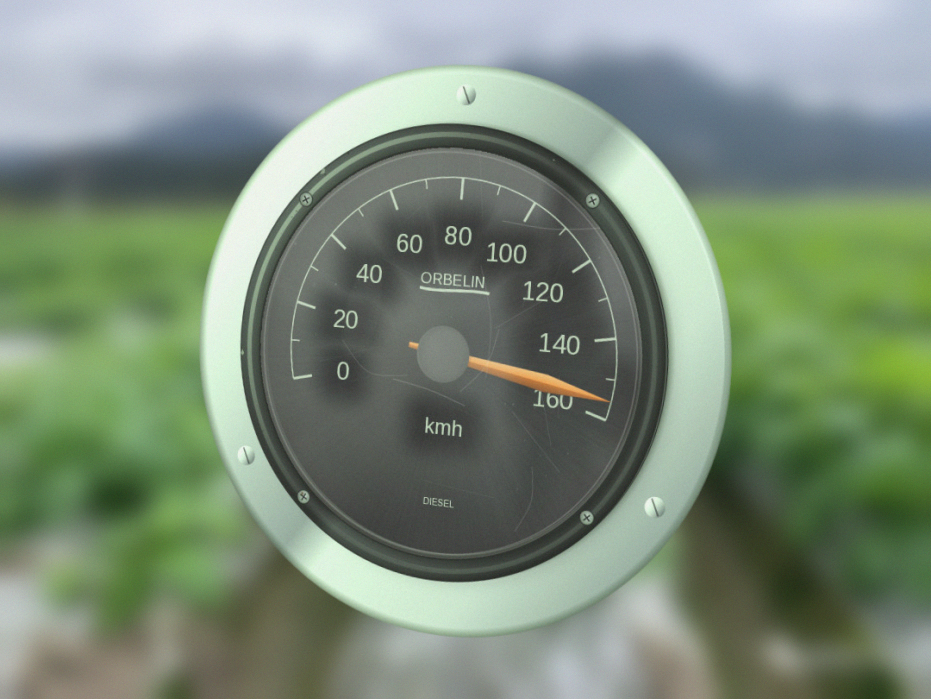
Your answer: 155,km/h
